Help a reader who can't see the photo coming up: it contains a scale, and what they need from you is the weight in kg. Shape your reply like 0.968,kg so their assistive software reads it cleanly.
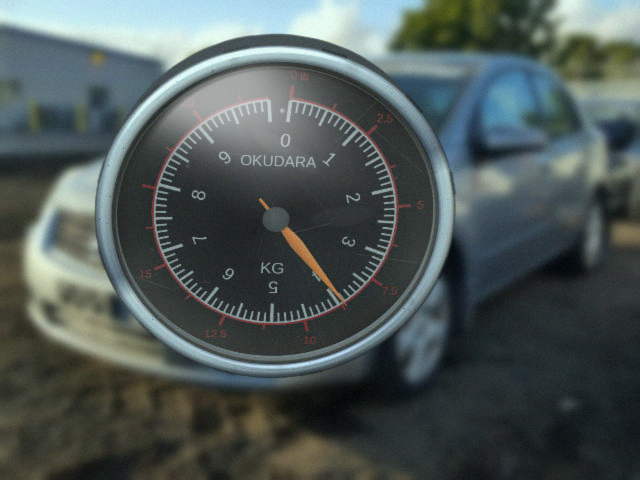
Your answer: 3.9,kg
